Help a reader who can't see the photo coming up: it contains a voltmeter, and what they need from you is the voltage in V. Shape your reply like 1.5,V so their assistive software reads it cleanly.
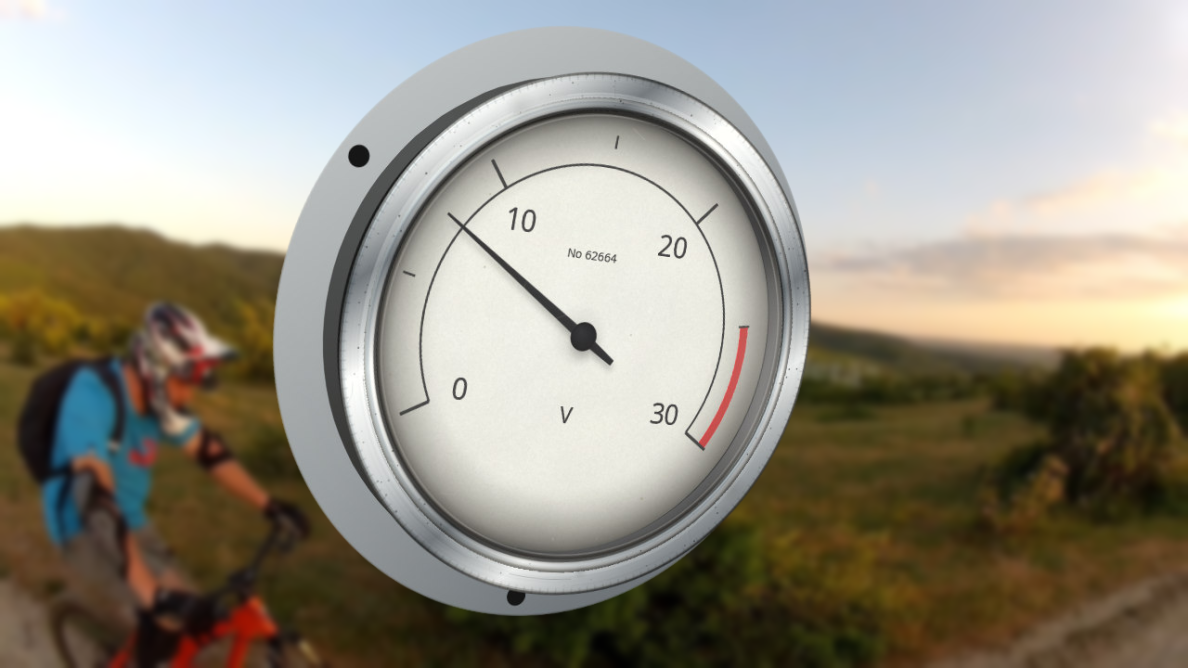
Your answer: 7.5,V
